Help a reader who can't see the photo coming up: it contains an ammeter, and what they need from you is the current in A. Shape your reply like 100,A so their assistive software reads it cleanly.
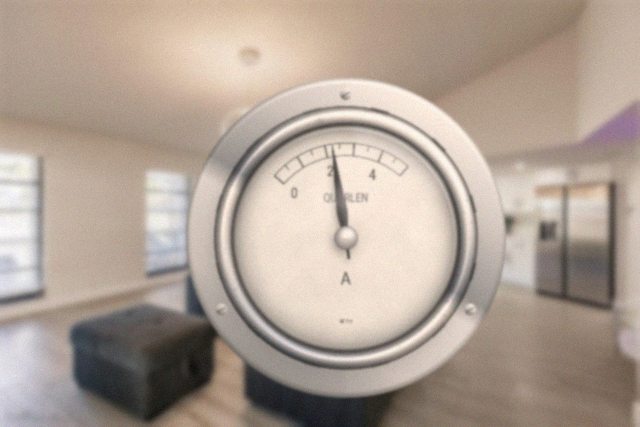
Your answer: 2.25,A
